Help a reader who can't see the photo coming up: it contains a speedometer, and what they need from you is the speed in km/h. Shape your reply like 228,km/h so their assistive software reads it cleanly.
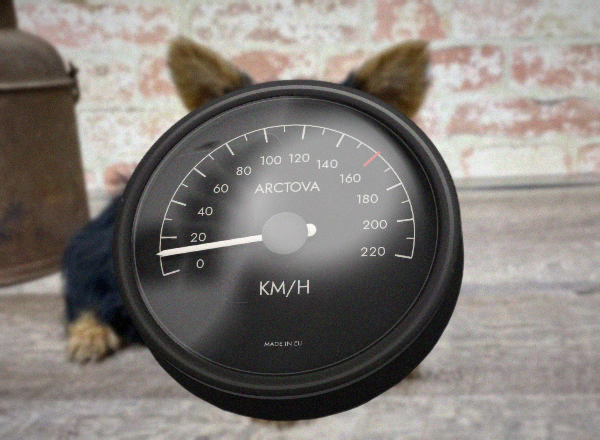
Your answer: 10,km/h
